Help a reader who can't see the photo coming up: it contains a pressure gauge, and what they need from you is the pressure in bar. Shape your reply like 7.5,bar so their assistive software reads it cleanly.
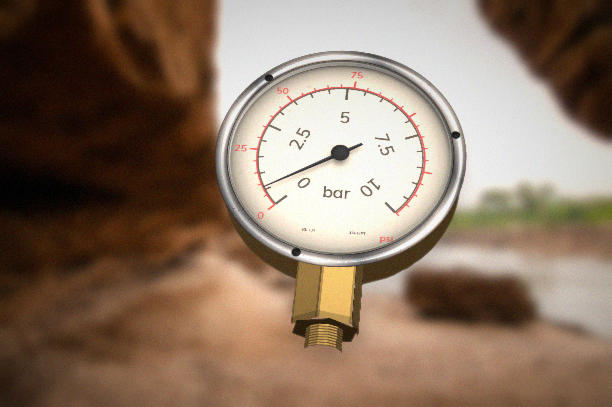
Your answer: 0.5,bar
